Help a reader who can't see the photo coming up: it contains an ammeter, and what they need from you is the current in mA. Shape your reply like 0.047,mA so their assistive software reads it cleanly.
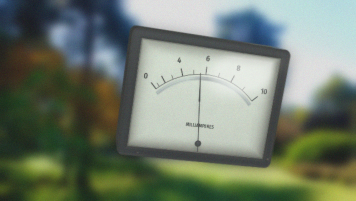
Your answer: 5.5,mA
